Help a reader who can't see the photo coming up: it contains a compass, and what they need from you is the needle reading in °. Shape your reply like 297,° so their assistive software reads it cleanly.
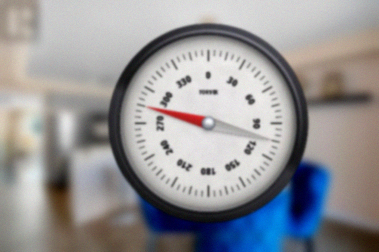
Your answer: 285,°
